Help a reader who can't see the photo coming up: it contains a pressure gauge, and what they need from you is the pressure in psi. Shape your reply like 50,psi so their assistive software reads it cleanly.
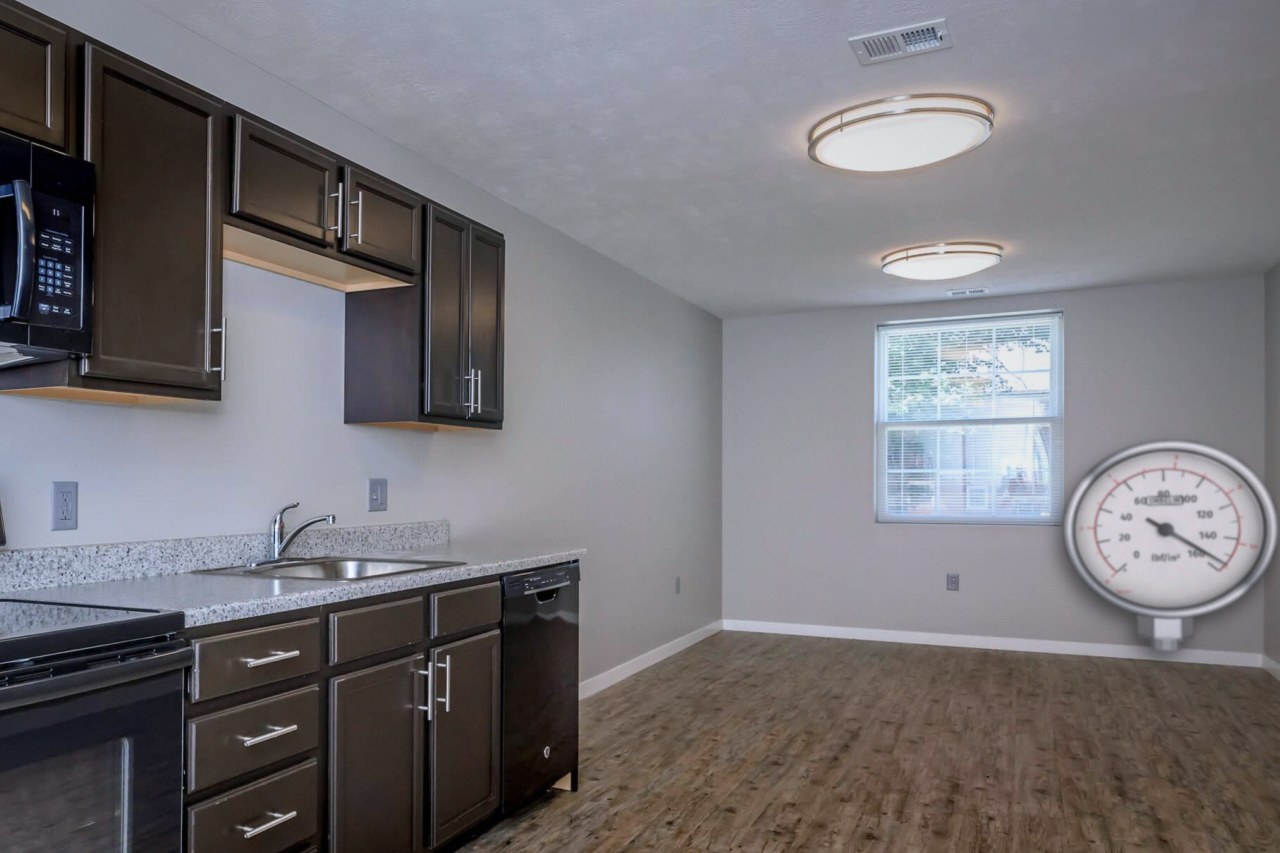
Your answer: 155,psi
